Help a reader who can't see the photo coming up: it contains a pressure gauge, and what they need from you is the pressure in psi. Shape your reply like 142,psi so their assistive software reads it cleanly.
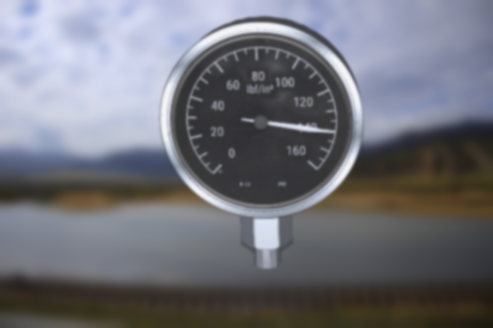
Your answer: 140,psi
